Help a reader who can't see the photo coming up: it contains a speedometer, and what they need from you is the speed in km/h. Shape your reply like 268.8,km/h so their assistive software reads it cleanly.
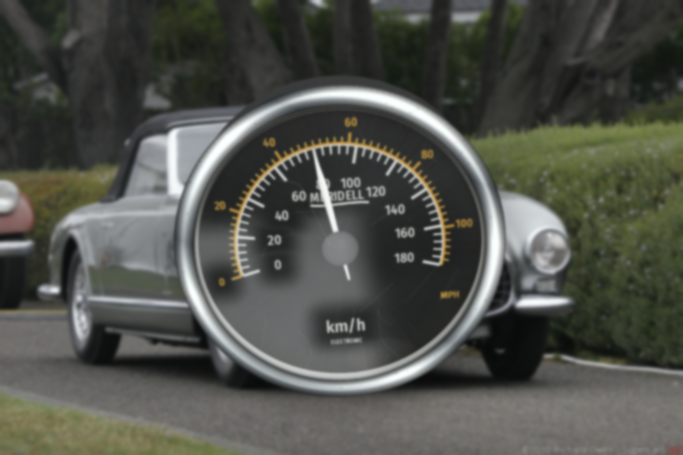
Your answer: 80,km/h
